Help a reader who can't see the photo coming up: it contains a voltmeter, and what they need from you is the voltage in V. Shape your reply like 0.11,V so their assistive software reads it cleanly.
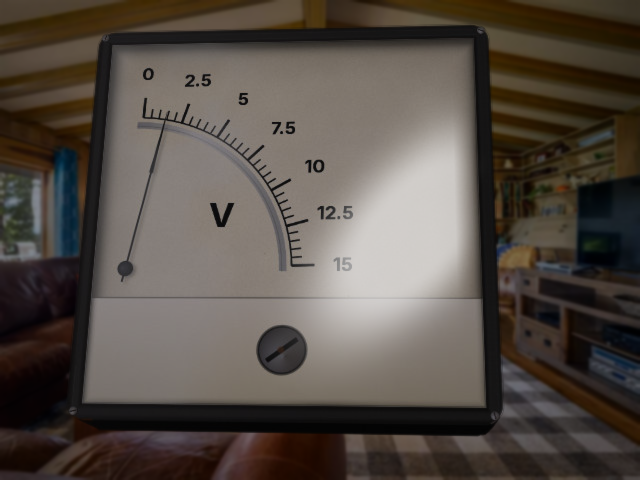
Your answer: 1.5,V
